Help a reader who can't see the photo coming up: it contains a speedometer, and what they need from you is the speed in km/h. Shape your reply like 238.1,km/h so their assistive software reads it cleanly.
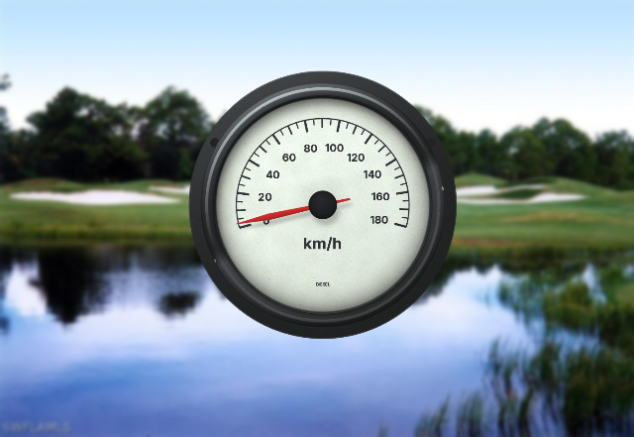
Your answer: 2.5,km/h
